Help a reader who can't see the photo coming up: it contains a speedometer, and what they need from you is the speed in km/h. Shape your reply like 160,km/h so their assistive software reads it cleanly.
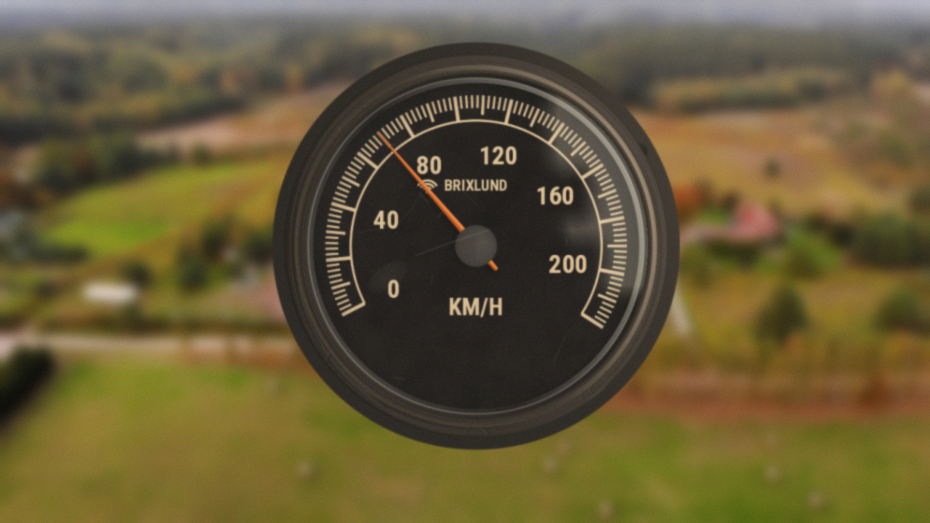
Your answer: 70,km/h
